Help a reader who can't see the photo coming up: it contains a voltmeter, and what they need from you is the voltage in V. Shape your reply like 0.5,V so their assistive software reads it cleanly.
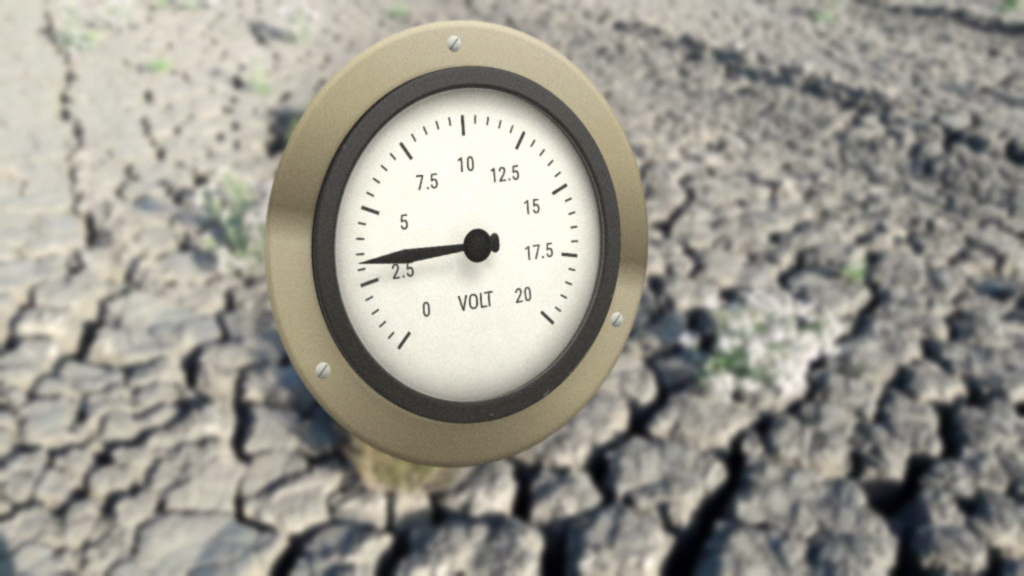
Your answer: 3.25,V
